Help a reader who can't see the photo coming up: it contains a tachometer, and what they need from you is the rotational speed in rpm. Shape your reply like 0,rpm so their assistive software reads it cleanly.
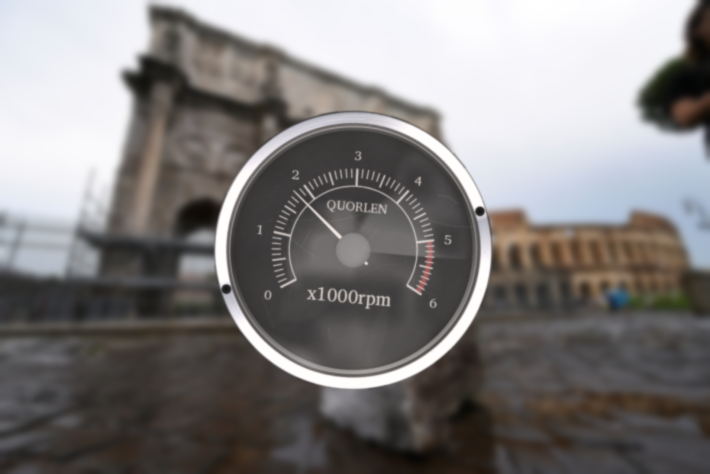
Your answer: 1800,rpm
